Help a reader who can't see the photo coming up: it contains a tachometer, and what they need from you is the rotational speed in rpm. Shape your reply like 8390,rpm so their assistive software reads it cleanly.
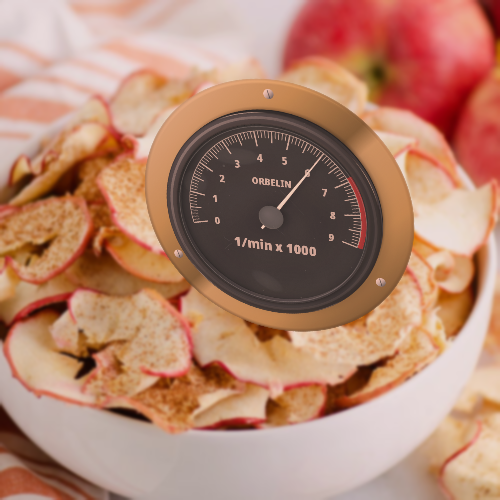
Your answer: 6000,rpm
